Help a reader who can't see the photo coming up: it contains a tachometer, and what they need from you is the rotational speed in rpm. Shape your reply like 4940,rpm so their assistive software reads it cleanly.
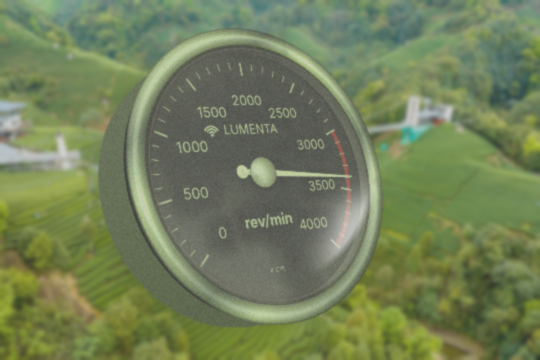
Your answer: 3400,rpm
